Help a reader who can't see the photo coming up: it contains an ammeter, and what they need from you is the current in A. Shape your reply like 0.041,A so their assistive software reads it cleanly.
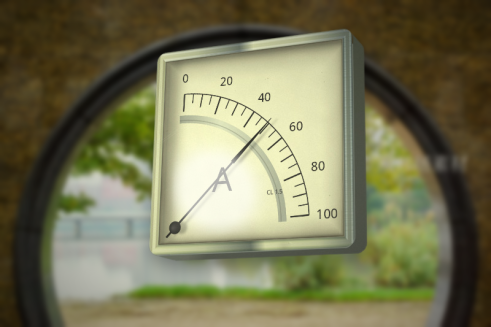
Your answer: 50,A
